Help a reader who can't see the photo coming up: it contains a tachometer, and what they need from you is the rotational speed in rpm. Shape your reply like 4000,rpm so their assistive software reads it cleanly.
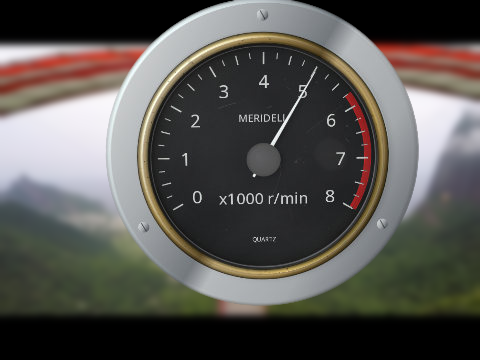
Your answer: 5000,rpm
